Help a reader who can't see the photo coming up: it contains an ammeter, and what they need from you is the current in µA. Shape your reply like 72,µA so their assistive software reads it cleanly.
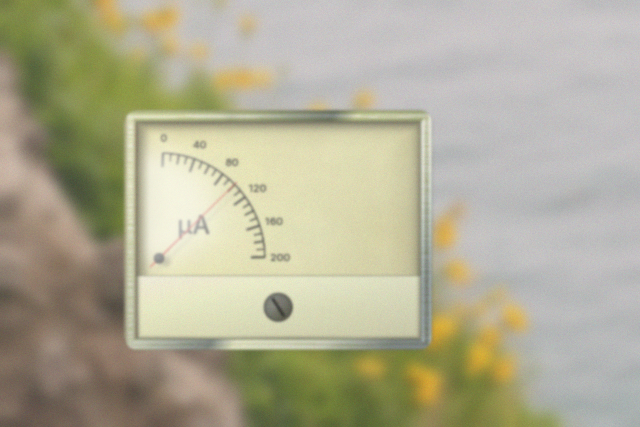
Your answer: 100,µA
